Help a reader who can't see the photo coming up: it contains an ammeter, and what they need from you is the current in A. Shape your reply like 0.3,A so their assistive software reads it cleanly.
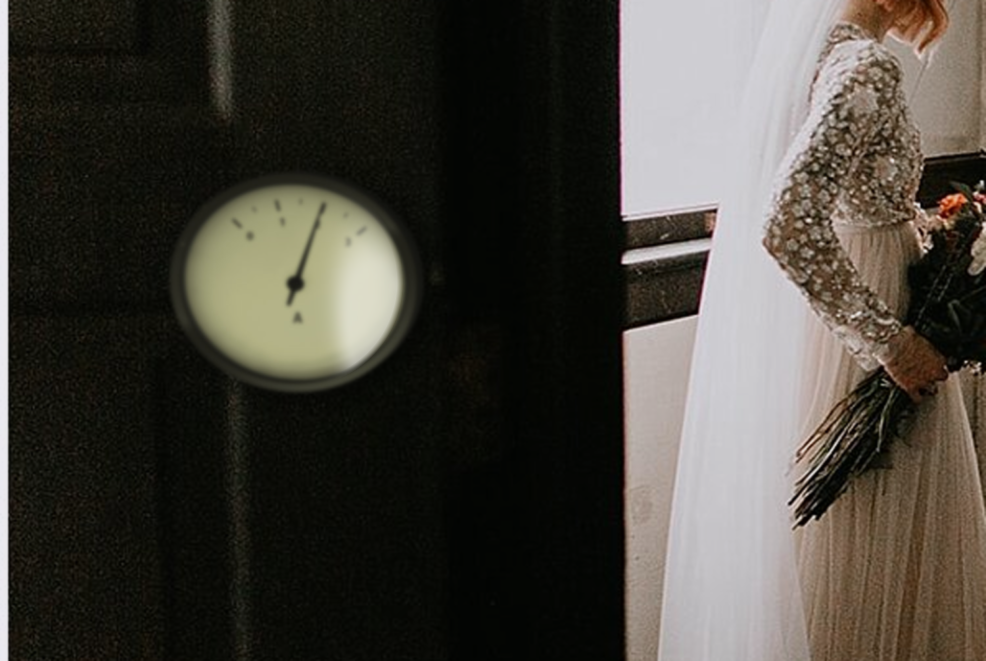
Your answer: 2,A
